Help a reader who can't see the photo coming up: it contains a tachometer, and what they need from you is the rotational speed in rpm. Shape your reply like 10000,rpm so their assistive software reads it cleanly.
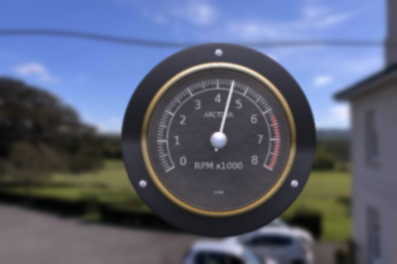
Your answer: 4500,rpm
